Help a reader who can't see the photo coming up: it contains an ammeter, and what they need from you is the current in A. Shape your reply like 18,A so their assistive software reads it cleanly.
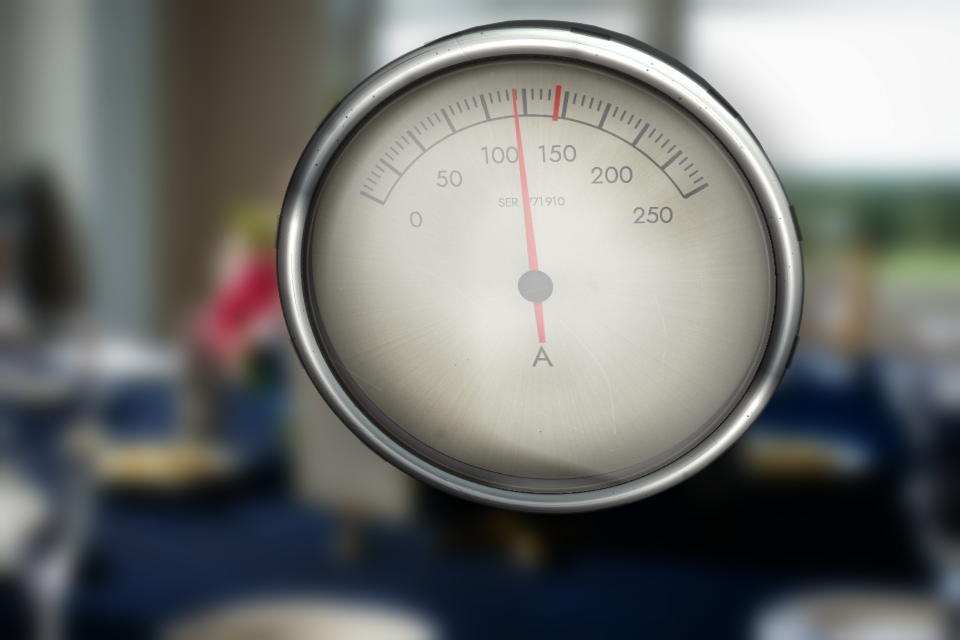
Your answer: 120,A
